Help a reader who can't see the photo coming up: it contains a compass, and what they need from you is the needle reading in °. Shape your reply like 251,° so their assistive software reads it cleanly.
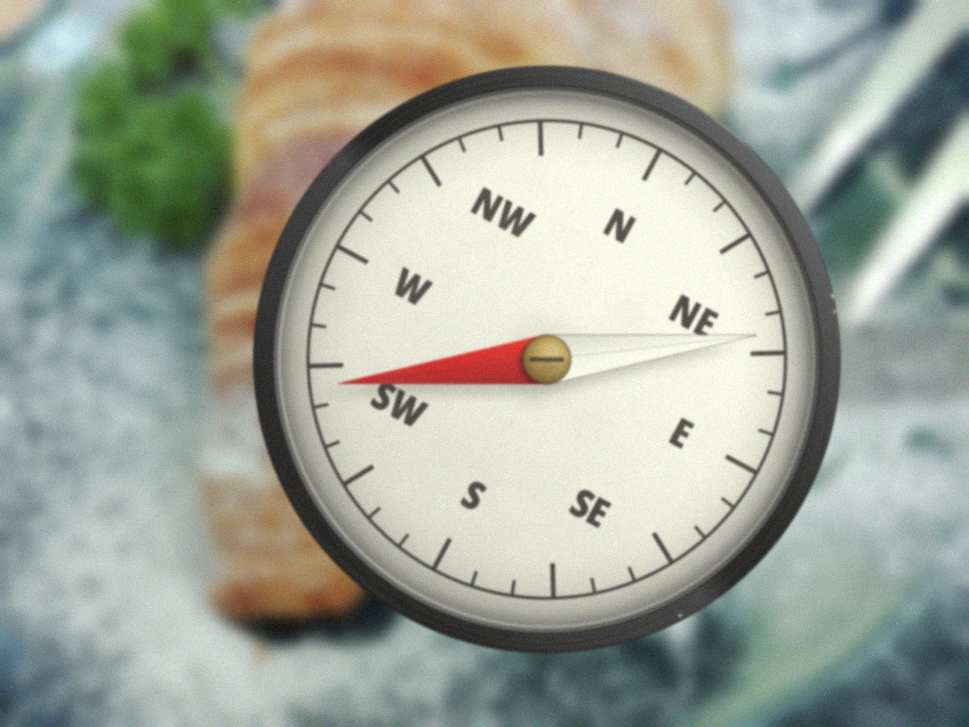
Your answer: 235,°
